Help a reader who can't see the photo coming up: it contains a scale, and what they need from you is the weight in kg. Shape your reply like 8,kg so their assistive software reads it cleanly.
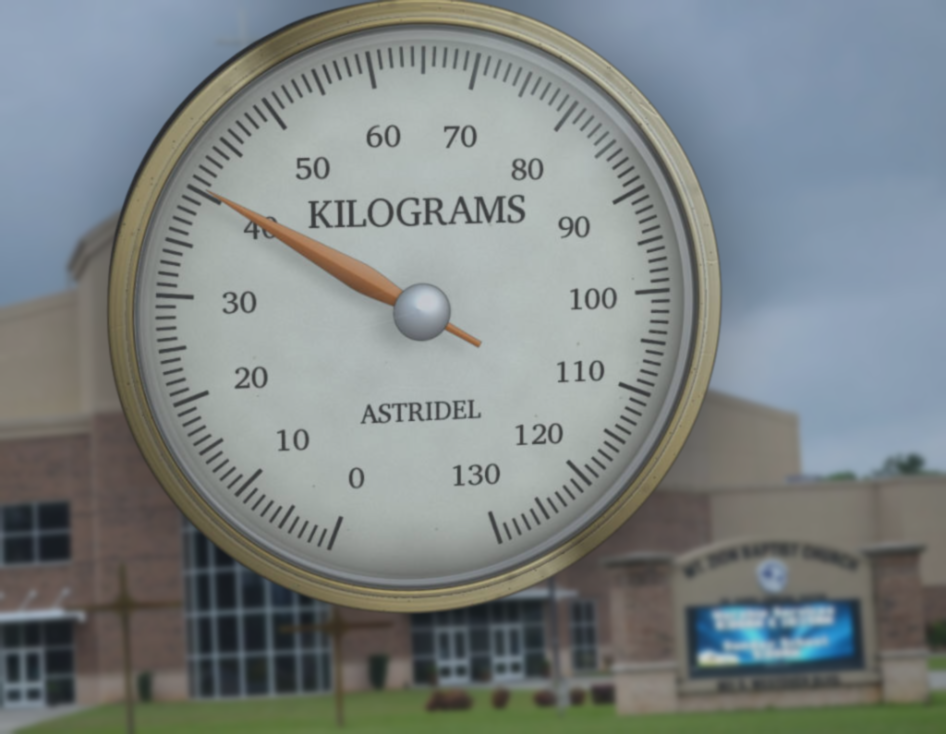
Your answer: 40.5,kg
